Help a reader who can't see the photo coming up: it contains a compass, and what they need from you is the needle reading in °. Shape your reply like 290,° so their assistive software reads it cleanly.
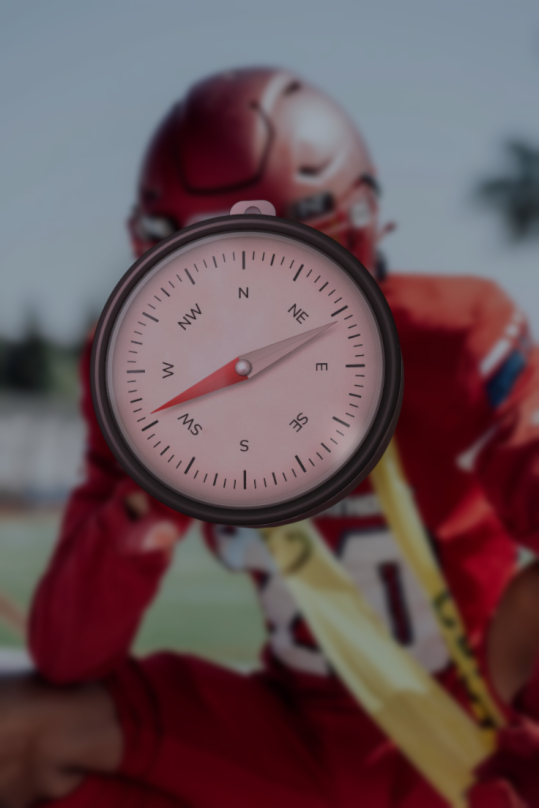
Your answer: 245,°
